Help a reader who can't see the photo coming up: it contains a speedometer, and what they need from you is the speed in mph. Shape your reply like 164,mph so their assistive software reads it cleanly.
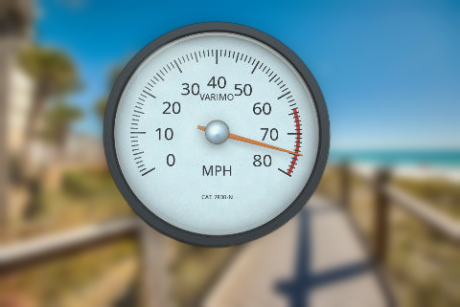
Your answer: 75,mph
